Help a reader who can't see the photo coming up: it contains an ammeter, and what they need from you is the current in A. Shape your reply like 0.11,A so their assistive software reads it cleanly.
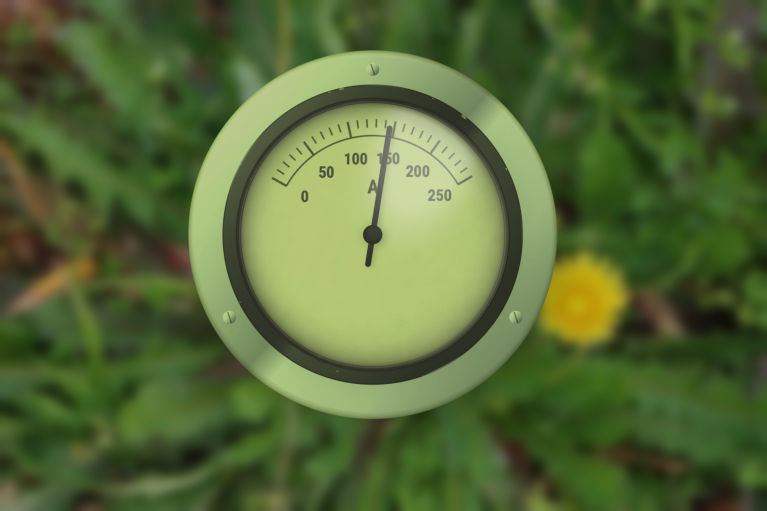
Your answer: 145,A
